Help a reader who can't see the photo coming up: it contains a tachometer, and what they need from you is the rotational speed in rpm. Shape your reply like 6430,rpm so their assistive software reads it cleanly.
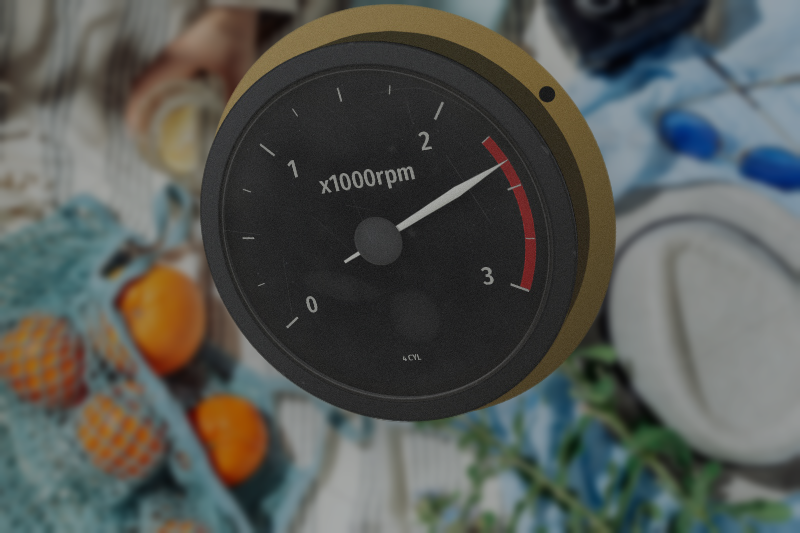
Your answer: 2375,rpm
